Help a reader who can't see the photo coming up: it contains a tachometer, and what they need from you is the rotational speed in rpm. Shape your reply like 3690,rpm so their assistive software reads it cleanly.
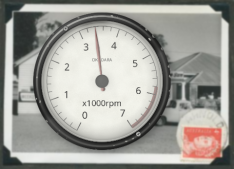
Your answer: 3400,rpm
